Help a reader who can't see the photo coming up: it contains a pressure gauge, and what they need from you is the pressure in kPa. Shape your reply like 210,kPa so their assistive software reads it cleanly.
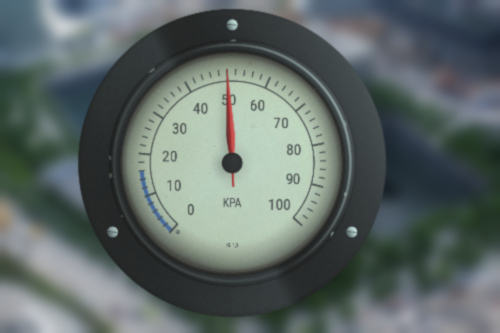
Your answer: 50,kPa
